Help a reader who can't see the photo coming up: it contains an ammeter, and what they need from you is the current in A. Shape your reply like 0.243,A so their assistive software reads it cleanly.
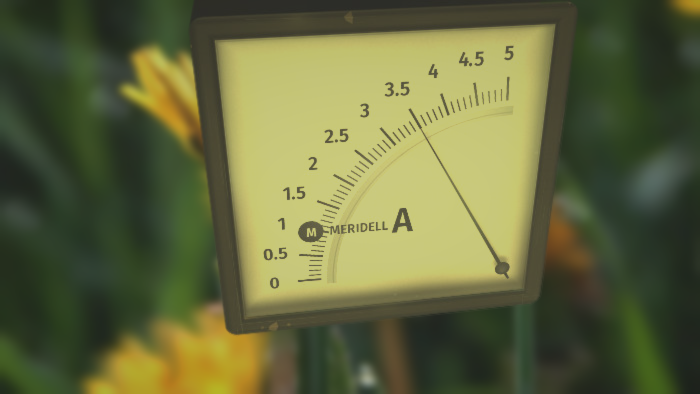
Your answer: 3.5,A
